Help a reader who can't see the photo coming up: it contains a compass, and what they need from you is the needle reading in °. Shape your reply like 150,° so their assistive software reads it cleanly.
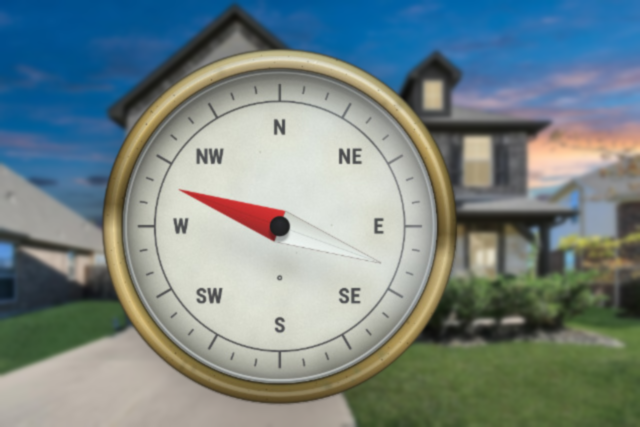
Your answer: 290,°
